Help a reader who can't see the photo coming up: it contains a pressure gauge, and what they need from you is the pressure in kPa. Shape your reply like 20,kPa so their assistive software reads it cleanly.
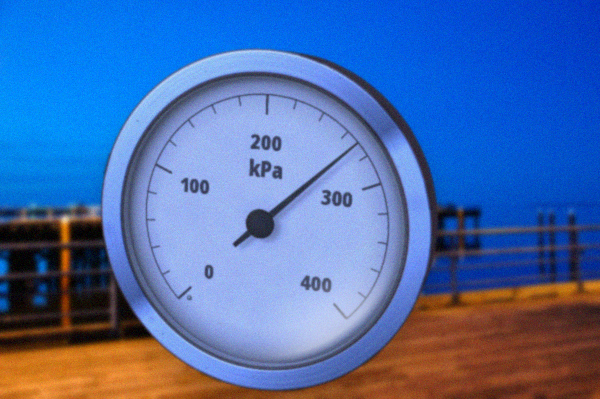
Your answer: 270,kPa
